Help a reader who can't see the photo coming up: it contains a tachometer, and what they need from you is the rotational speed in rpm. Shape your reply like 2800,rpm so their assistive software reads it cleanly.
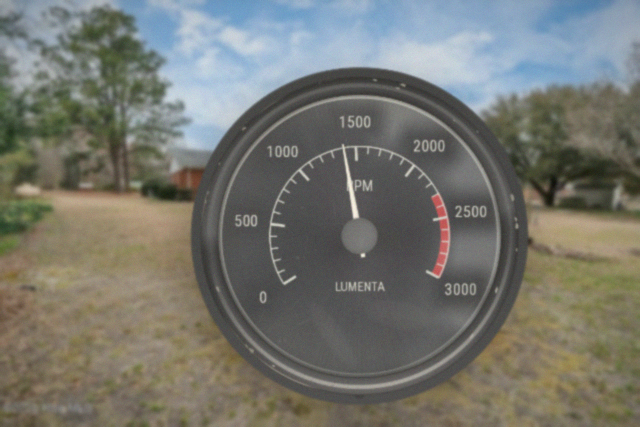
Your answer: 1400,rpm
